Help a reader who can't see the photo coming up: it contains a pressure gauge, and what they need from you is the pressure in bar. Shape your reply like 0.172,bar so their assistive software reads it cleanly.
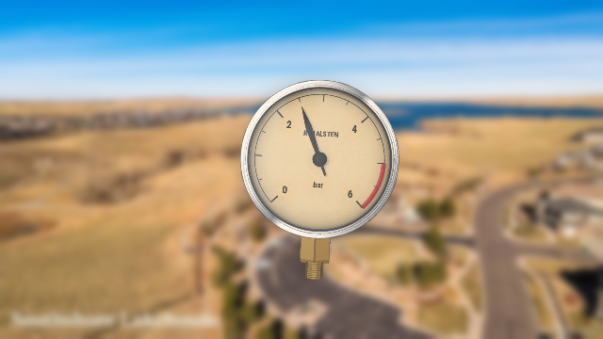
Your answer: 2.5,bar
